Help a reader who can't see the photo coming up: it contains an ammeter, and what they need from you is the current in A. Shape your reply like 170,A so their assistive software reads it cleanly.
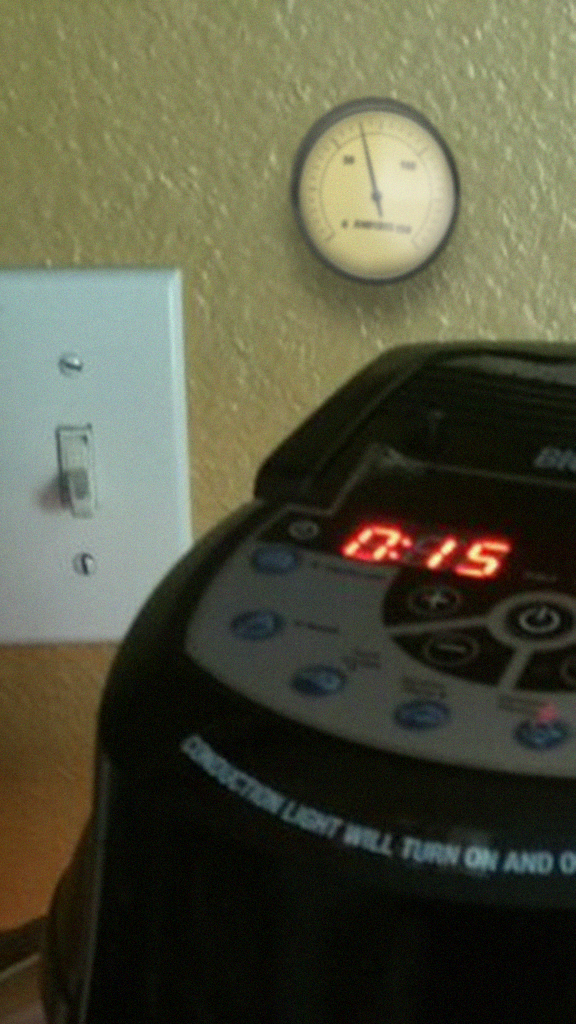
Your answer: 65,A
